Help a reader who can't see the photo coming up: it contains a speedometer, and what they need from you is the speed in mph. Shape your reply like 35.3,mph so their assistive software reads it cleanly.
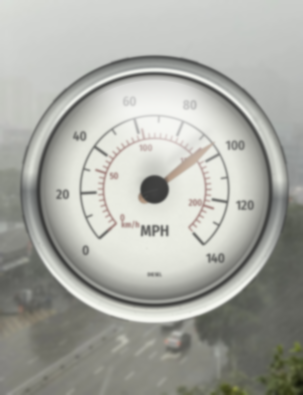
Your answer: 95,mph
